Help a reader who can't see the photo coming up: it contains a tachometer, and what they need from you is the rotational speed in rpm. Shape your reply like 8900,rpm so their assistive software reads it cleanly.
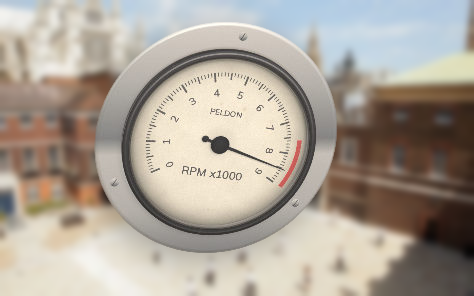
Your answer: 8500,rpm
